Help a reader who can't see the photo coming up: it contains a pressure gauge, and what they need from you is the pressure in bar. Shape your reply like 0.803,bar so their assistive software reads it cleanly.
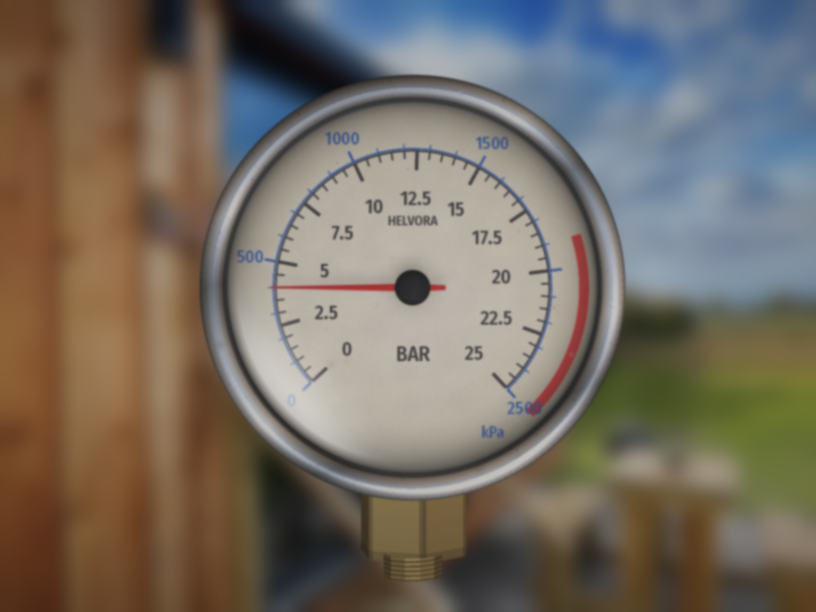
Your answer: 4,bar
